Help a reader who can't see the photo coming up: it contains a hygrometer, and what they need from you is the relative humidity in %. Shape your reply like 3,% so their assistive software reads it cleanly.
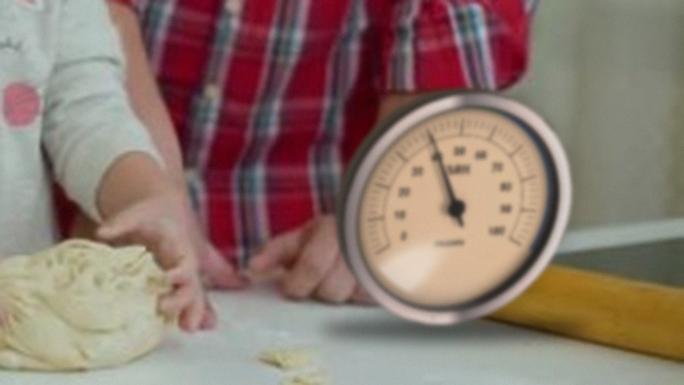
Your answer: 40,%
